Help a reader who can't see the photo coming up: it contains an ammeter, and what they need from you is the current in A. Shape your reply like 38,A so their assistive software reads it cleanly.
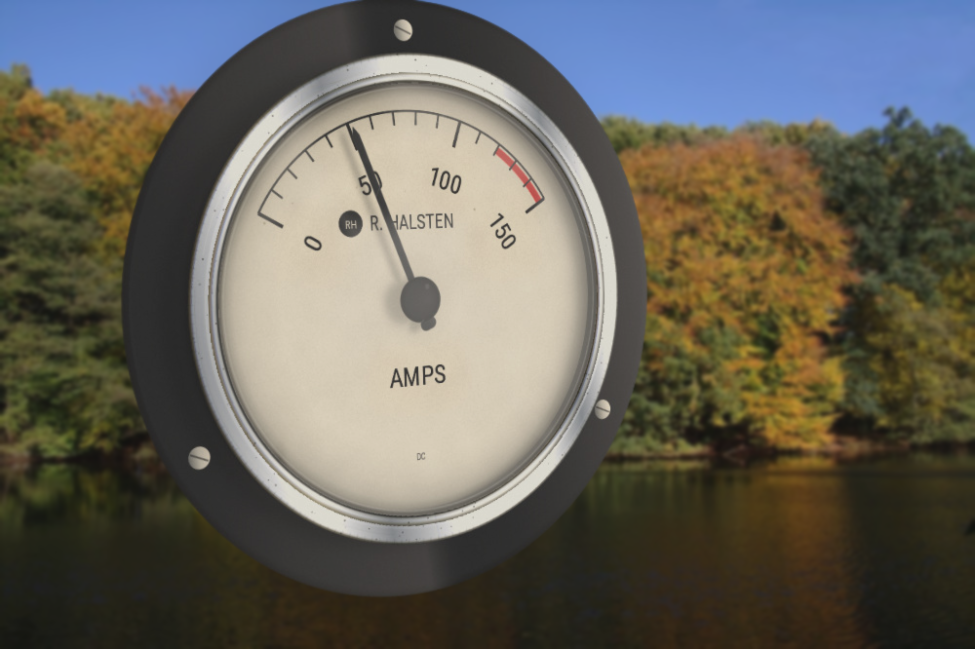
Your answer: 50,A
